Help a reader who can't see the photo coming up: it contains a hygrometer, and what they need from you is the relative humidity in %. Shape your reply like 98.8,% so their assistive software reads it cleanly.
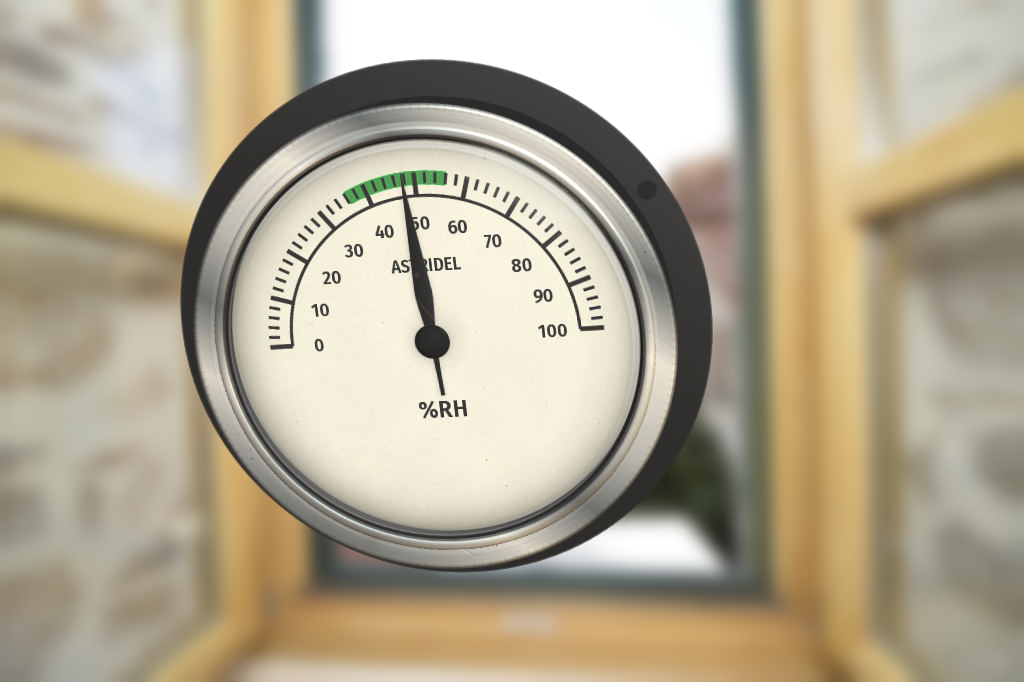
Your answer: 48,%
